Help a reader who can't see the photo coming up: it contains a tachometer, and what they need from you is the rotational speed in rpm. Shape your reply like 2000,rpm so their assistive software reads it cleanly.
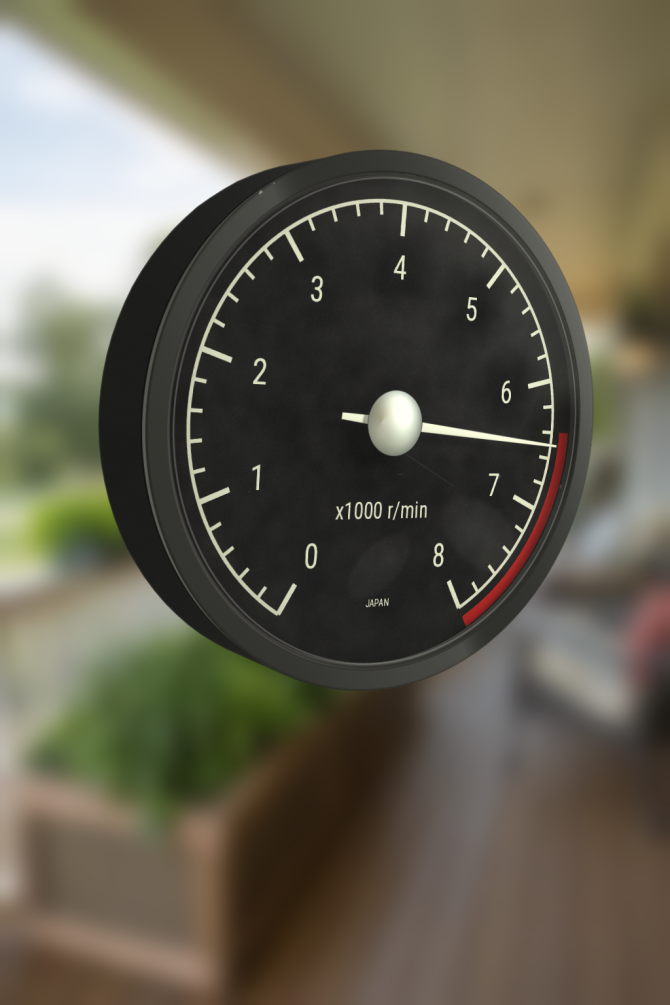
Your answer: 6500,rpm
